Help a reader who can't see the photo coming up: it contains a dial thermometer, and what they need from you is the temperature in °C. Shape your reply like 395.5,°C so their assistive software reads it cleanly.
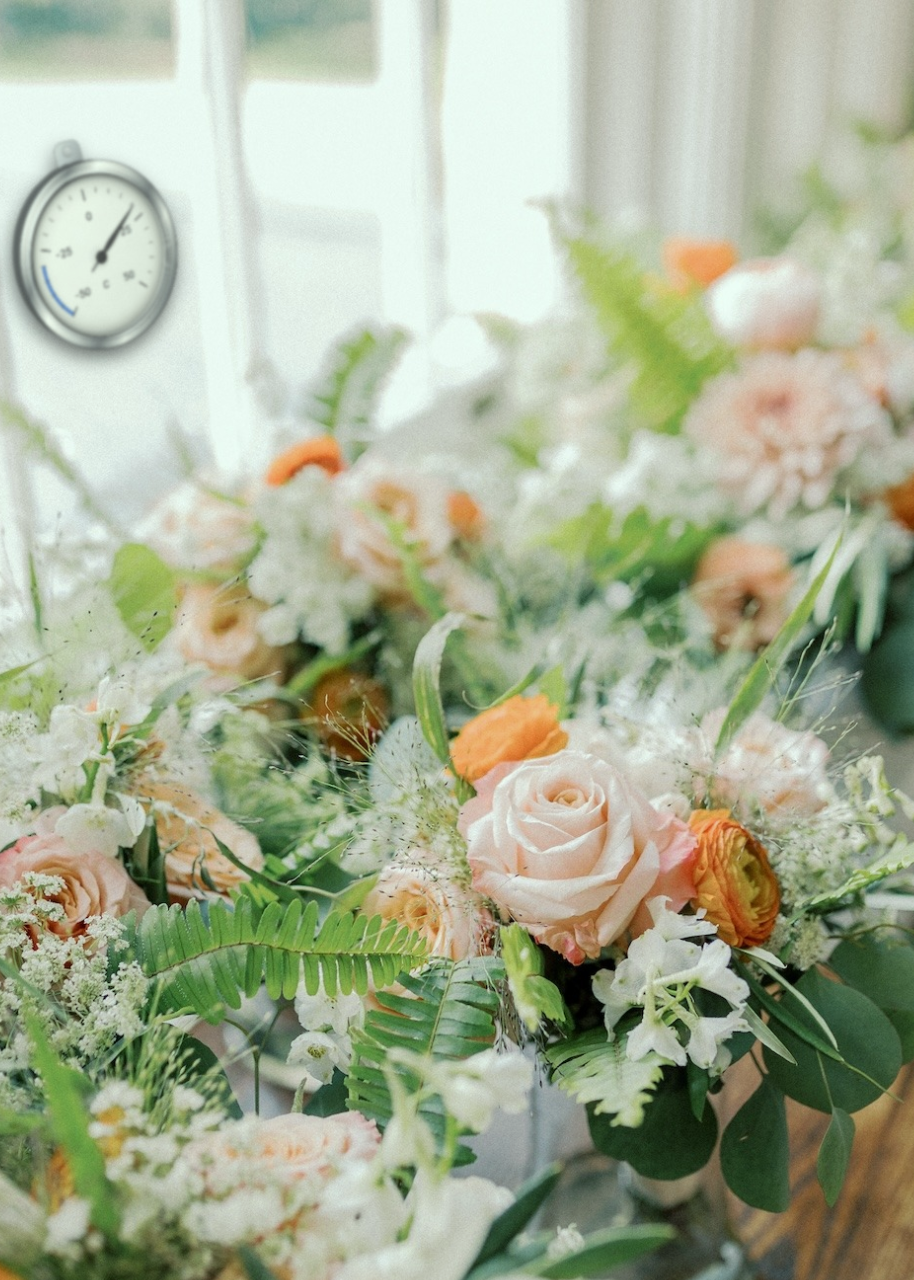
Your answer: 20,°C
